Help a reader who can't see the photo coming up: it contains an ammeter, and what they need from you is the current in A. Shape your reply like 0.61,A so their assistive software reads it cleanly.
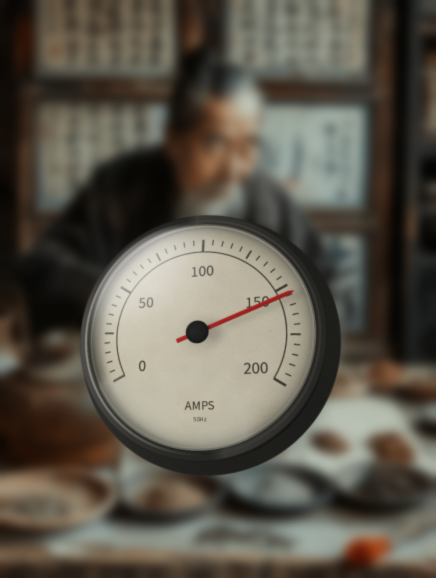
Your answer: 155,A
